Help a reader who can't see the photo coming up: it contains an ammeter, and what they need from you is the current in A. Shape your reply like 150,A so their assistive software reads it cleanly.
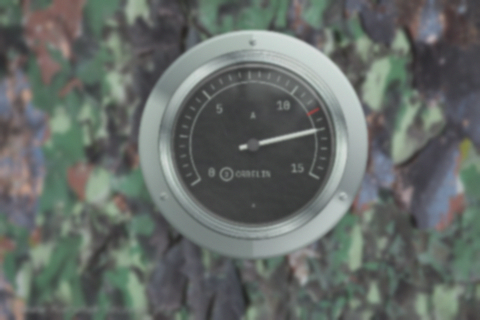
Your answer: 12.5,A
